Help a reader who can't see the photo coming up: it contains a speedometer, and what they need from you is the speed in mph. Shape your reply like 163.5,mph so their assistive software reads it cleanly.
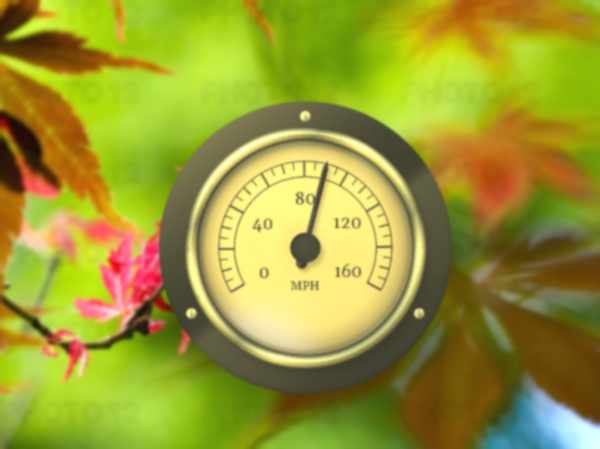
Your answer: 90,mph
